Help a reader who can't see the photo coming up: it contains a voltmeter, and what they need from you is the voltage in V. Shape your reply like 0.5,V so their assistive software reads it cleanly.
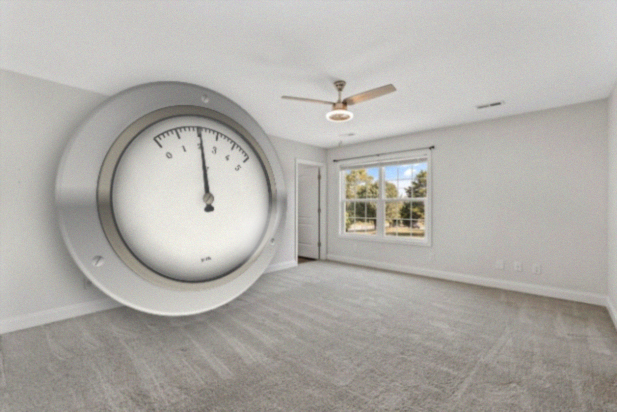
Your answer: 2,V
